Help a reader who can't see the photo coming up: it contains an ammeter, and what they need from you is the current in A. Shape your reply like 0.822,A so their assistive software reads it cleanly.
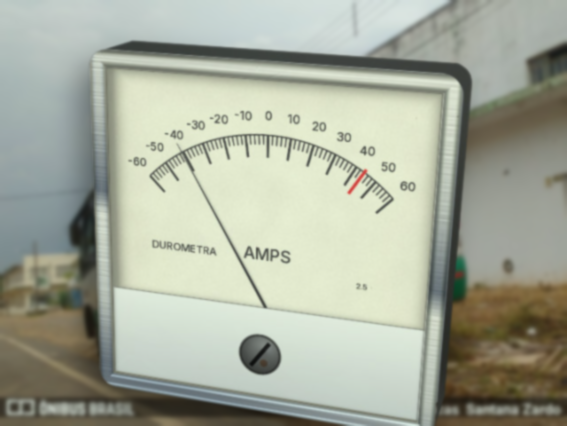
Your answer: -40,A
